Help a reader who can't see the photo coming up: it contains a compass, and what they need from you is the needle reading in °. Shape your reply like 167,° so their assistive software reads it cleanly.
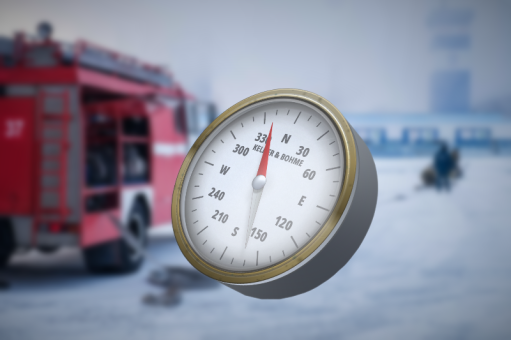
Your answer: 340,°
